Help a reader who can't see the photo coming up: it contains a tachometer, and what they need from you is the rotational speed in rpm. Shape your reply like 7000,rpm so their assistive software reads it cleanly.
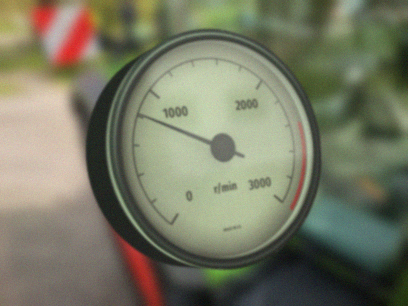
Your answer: 800,rpm
